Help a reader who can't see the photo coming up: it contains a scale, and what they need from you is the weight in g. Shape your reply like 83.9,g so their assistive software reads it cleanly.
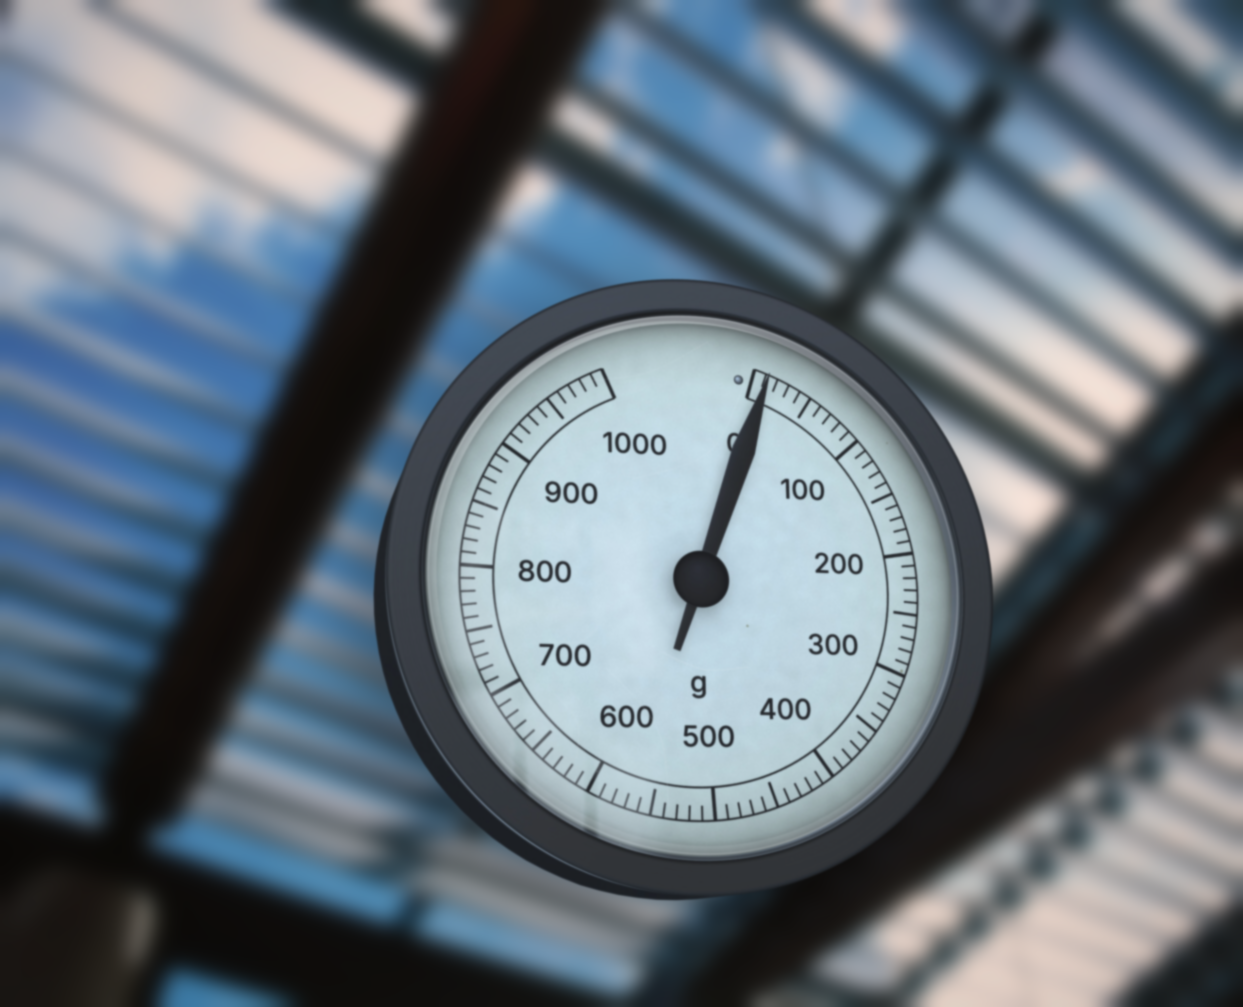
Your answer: 10,g
